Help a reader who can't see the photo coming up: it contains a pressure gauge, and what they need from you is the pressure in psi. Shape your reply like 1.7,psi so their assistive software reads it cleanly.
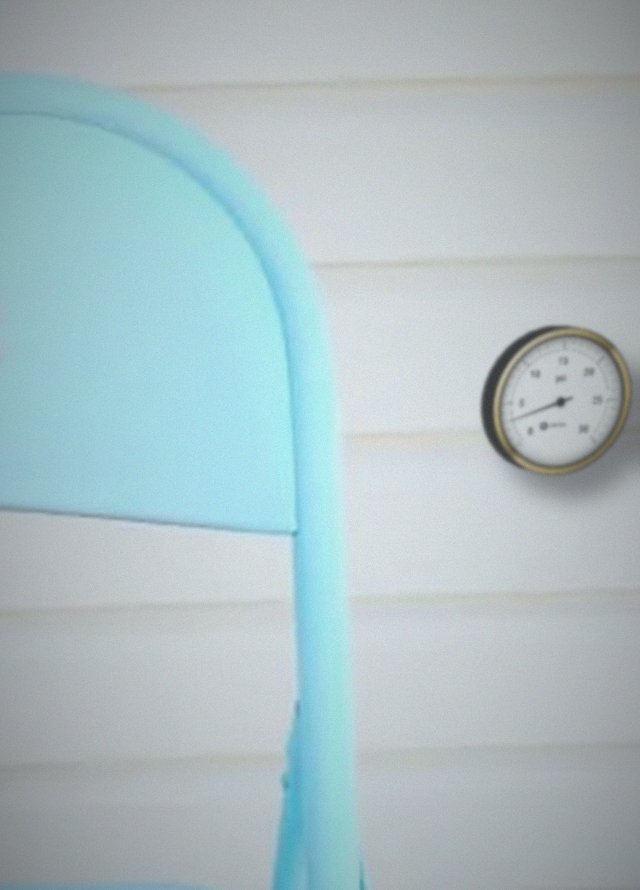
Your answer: 3,psi
